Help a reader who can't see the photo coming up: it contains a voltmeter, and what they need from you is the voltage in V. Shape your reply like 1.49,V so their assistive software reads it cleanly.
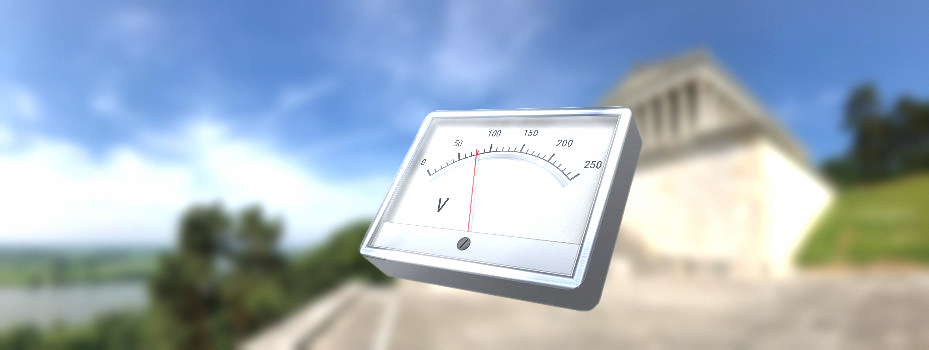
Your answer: 80,V
